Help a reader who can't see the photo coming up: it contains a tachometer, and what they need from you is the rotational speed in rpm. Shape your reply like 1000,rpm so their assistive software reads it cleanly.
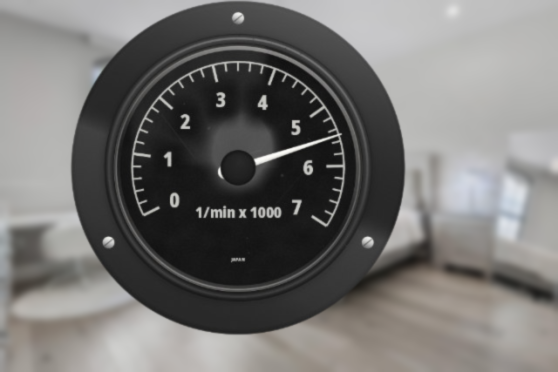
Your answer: 5500,rpm
